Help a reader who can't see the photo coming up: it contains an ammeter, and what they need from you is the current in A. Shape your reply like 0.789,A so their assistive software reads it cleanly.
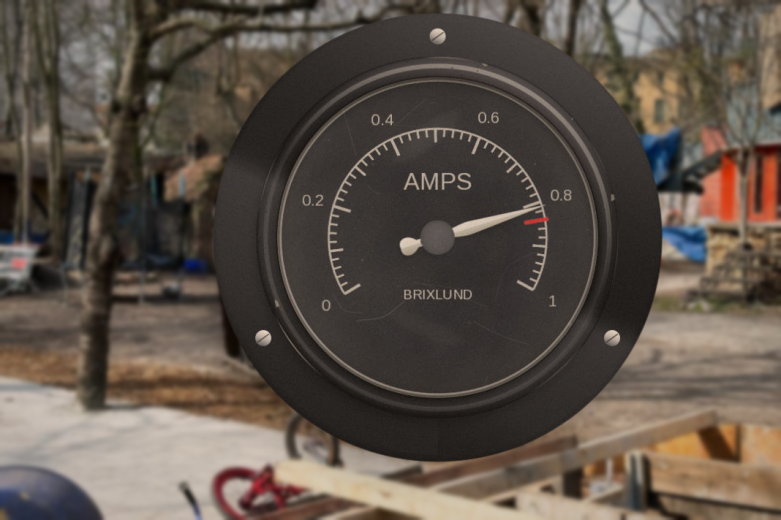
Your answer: 0.81,A
